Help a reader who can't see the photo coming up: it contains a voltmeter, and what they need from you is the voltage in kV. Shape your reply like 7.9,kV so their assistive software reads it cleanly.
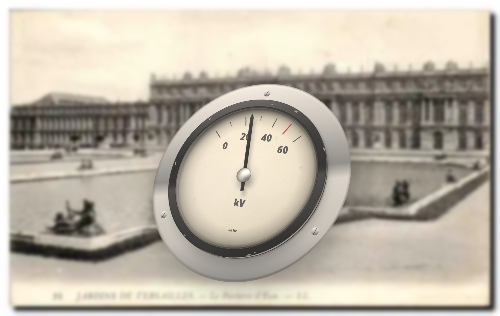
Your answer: 25,kV
